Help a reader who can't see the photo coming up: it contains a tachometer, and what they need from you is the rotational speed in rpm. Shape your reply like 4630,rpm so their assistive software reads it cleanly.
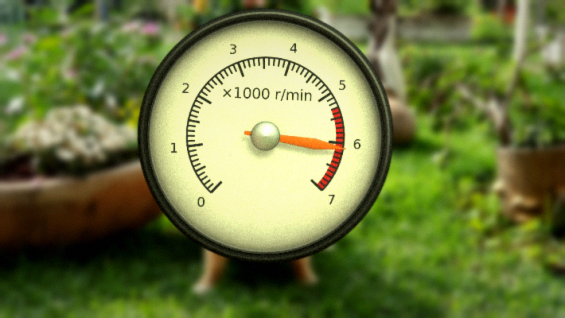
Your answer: 6100,rpm
